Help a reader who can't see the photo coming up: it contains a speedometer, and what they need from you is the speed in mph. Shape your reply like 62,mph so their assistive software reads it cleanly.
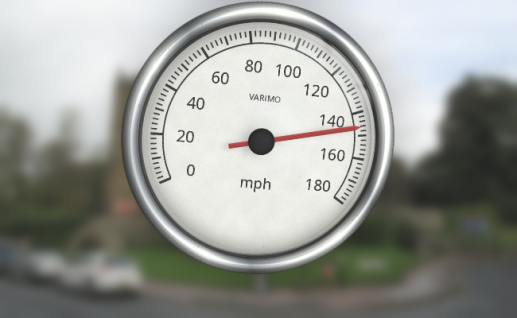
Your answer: 146,mph
